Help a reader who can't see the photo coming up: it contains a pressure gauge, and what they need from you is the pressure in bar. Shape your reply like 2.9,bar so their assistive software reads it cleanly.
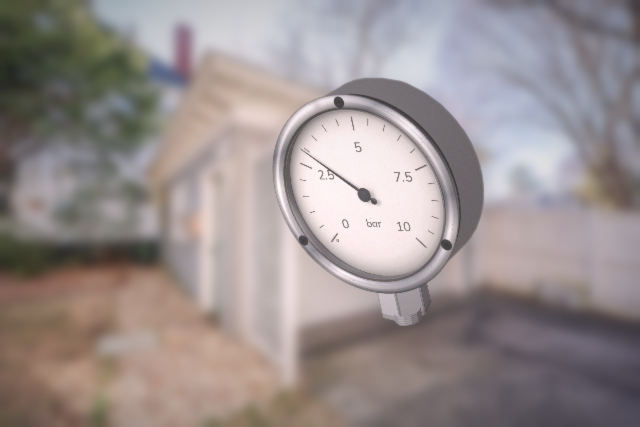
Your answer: 3,bar
